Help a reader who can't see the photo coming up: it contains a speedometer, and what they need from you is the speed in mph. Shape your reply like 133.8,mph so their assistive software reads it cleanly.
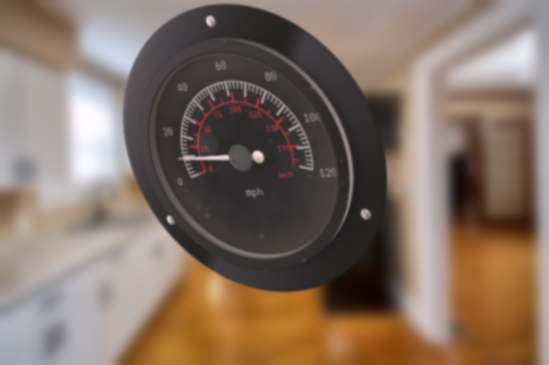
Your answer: 10,mph
